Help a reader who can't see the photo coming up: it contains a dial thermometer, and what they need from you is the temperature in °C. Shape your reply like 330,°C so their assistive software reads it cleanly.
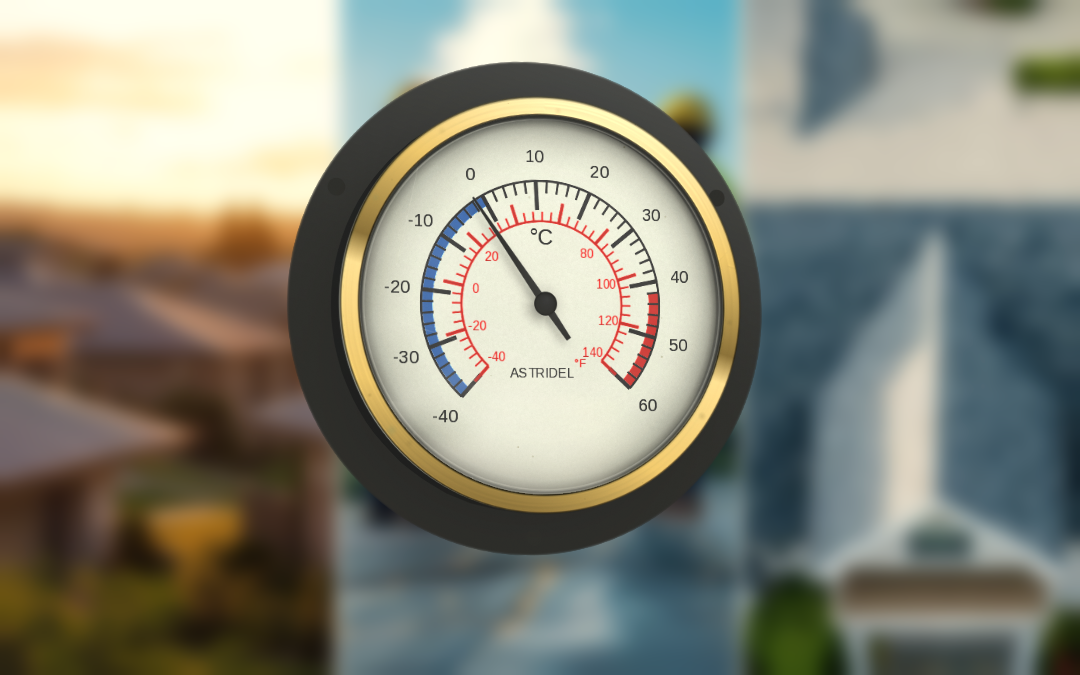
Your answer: -2,°C
